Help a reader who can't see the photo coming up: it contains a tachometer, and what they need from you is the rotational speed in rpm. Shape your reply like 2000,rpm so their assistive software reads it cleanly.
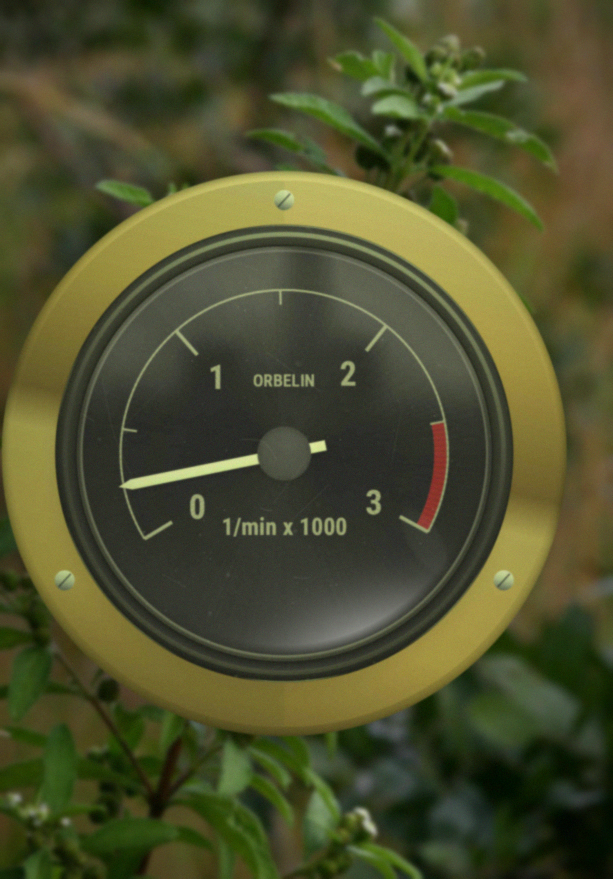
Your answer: 250,rpm
